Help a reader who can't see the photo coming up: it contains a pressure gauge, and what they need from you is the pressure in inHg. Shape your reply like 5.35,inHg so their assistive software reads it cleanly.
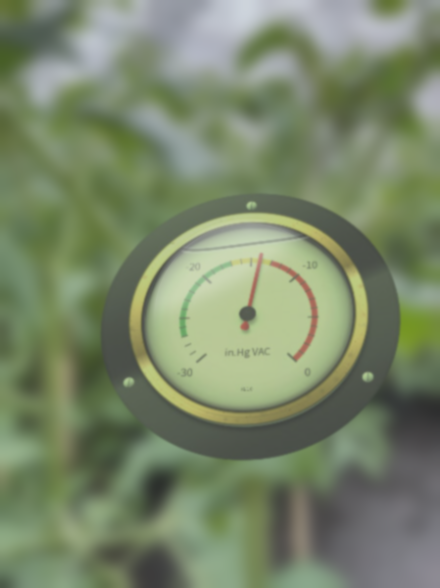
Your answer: -14,inHg
